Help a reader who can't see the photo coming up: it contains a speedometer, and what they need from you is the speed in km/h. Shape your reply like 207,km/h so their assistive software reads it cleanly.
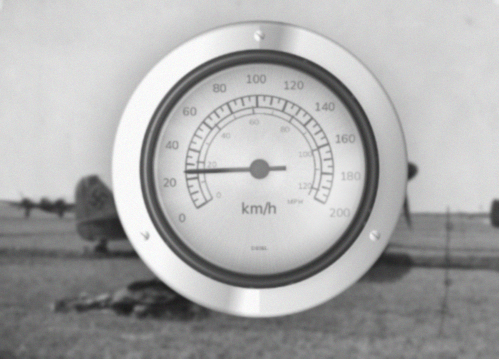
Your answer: 25,km/h
